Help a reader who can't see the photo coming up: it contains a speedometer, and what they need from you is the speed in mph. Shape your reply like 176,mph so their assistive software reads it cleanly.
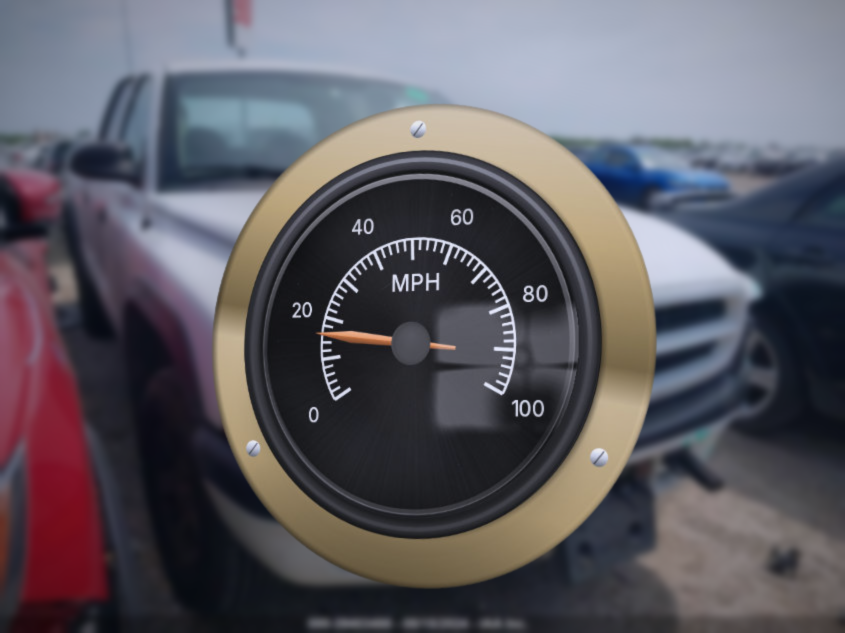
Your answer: 16,mph
